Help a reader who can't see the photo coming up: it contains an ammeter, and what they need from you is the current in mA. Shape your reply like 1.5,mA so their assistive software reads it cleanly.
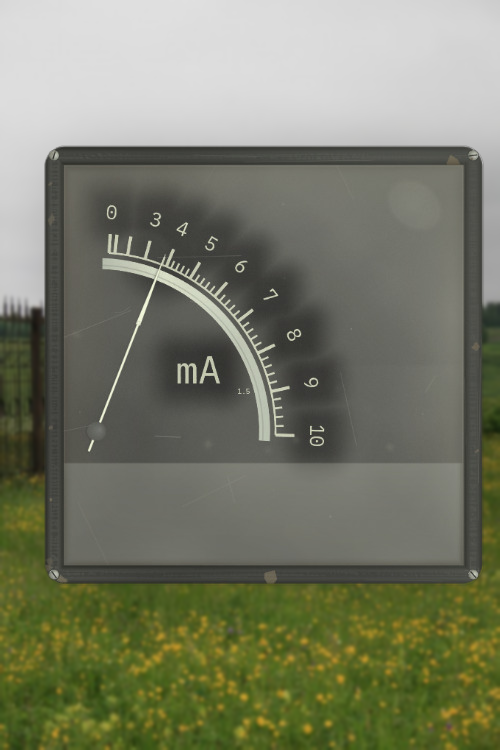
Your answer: 3.8,mA
